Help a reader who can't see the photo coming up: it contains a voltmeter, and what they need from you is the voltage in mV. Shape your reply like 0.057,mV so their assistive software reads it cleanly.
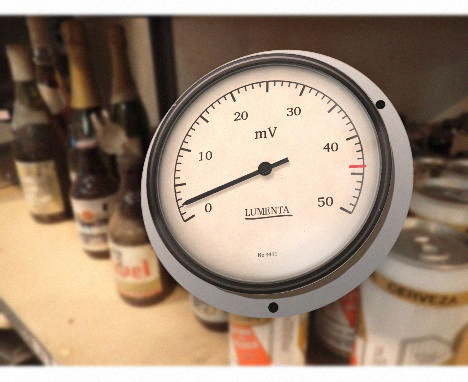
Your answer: 2,mV
